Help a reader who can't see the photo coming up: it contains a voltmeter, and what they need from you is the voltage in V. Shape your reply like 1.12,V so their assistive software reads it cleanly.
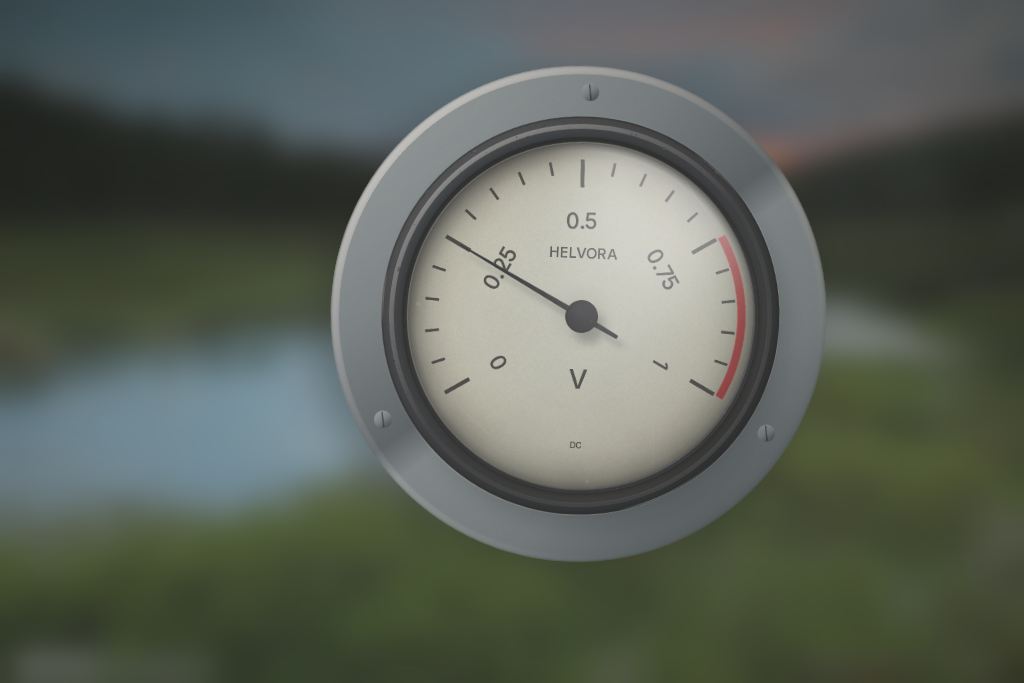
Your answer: 0.25,V
